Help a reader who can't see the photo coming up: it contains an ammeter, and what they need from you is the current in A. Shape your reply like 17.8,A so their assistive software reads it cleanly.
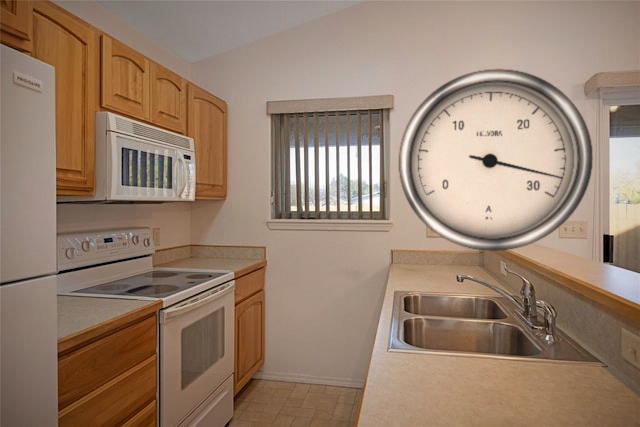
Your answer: 28,A
